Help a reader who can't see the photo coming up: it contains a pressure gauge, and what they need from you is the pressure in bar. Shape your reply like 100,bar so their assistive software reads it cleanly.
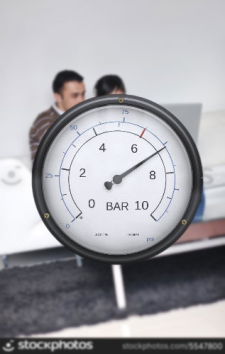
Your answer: 7,bar
